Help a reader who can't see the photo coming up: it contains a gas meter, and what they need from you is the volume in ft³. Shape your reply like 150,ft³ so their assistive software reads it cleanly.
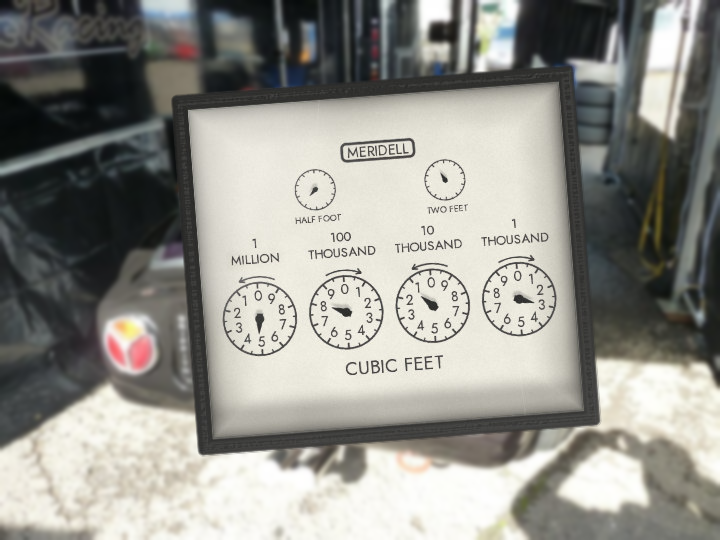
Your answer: 481300,ft³
